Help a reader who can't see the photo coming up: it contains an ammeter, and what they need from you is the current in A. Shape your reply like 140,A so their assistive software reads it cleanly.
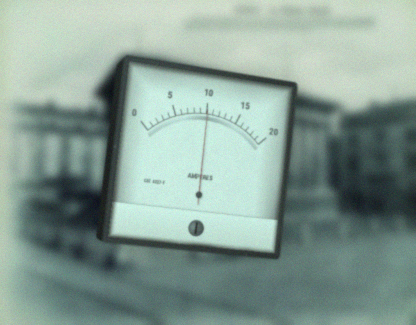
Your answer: 10,A
